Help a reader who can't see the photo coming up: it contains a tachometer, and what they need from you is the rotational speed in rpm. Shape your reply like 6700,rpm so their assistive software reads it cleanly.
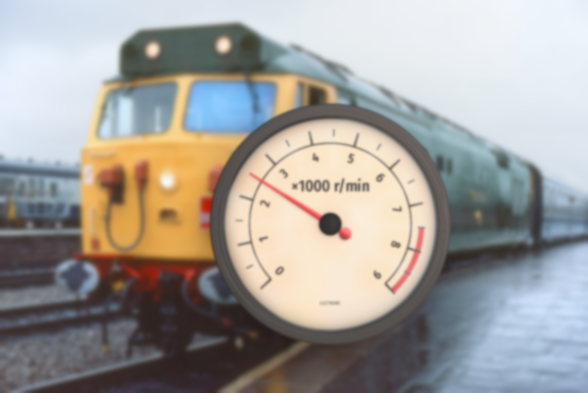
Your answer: 2500,rpm
